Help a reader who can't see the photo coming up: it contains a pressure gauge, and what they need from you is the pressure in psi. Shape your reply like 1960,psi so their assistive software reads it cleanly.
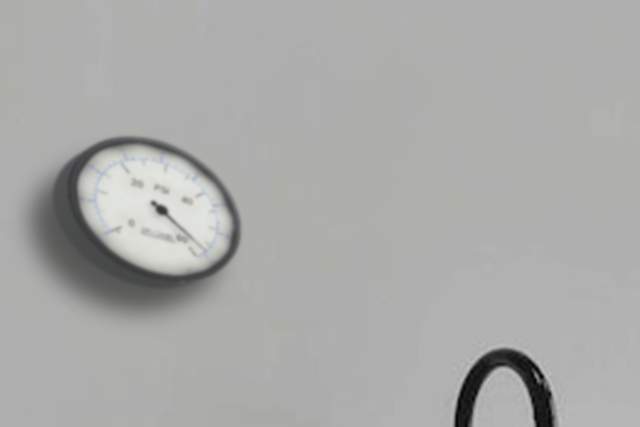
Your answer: 57.5,psi
